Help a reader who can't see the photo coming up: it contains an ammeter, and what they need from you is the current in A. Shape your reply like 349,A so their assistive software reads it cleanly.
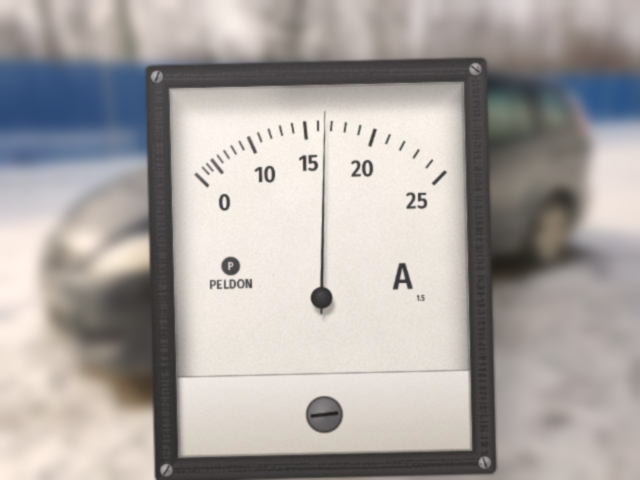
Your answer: 16.5,A
